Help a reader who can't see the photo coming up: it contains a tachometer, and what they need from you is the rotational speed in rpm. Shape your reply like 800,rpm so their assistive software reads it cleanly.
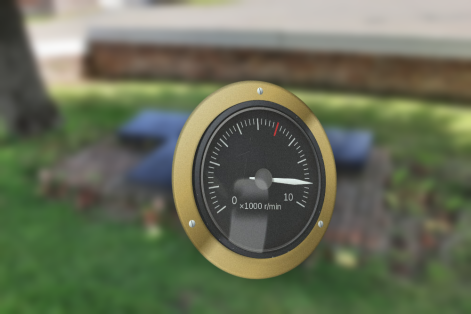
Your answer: 9000,rpm
